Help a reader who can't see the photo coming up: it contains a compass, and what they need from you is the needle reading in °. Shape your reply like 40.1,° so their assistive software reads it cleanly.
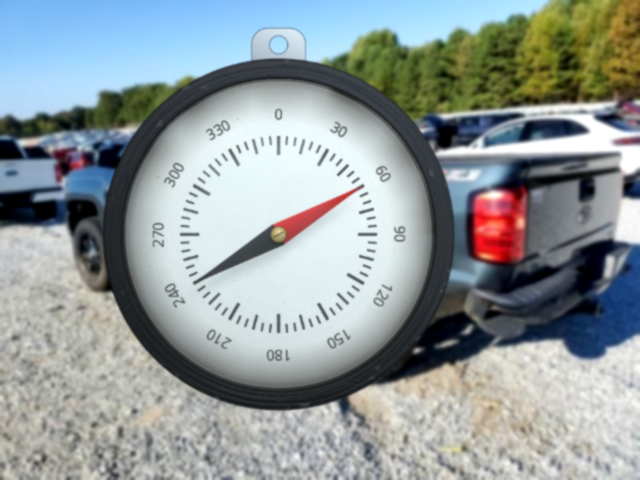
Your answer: 60,°
